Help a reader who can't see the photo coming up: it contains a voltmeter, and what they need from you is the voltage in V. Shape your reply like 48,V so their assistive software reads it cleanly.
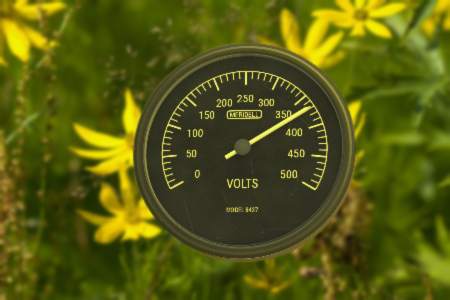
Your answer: 370,V
